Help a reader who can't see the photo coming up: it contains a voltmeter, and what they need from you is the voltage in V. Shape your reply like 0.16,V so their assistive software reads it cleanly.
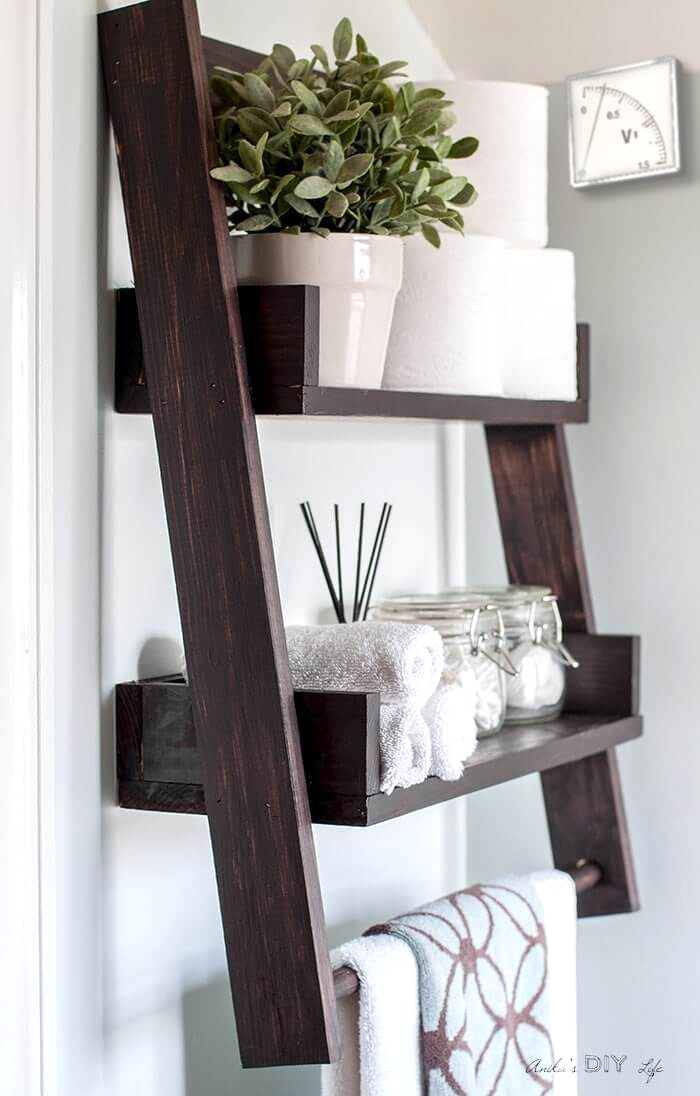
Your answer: 0.25,V
